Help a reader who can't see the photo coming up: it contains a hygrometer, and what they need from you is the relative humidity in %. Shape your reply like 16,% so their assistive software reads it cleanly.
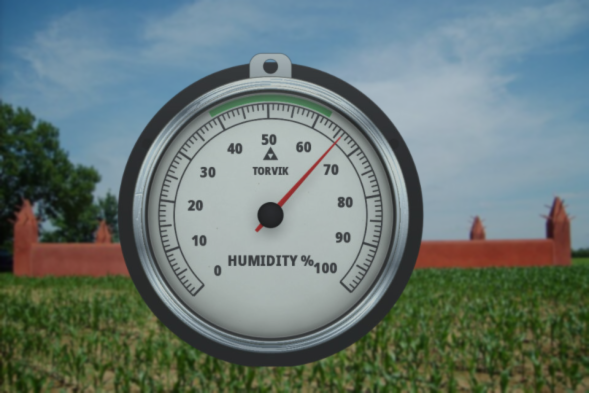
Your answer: 66,%
